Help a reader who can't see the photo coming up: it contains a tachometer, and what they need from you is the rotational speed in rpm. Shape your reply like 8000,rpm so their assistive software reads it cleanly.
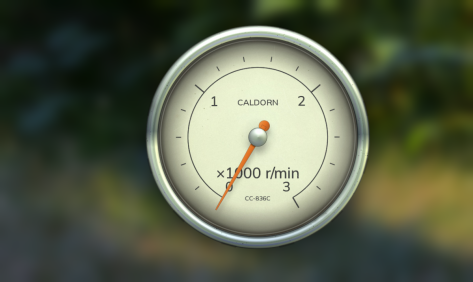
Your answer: 0,rpm
